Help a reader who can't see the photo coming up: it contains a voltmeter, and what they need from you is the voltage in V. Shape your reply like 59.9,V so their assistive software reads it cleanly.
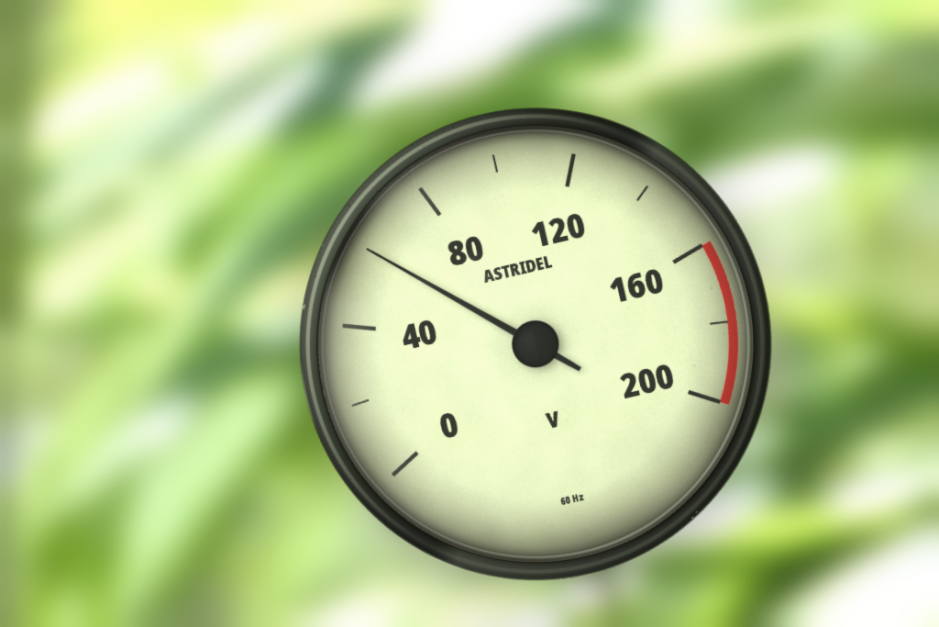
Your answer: 60,V
